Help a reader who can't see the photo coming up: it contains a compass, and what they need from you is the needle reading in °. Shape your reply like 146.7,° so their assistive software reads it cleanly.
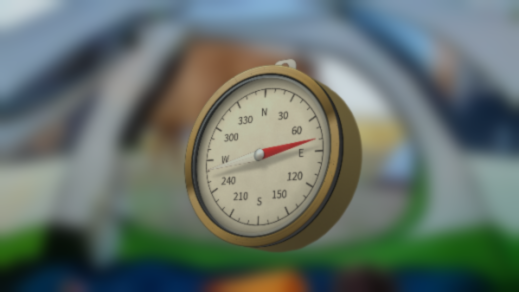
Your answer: 80,°
